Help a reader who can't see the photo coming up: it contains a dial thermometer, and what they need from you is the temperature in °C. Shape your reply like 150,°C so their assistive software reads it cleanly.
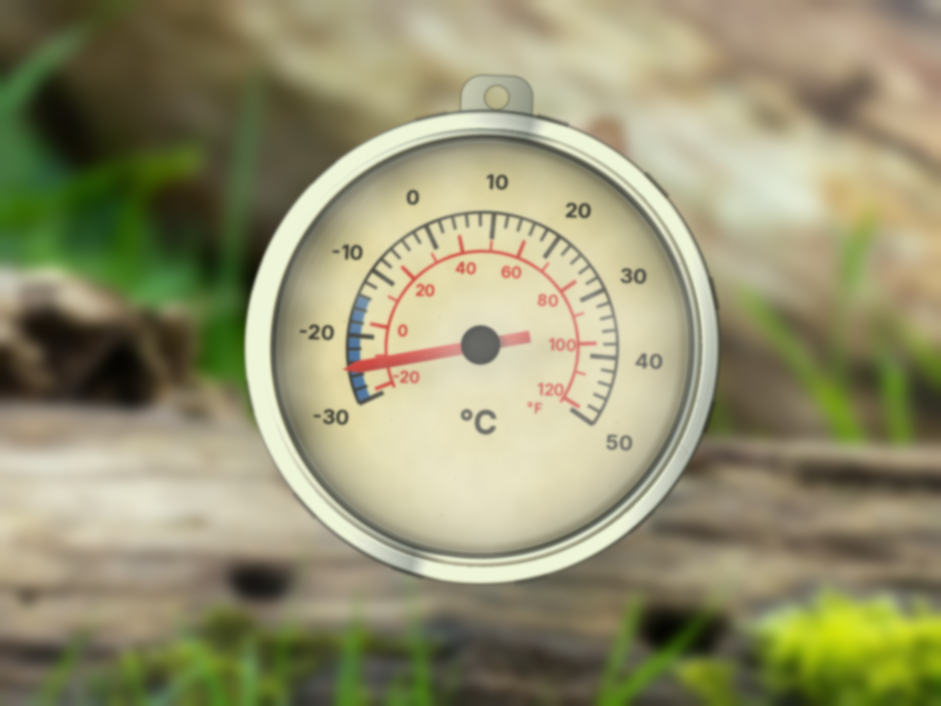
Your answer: -25,°C
